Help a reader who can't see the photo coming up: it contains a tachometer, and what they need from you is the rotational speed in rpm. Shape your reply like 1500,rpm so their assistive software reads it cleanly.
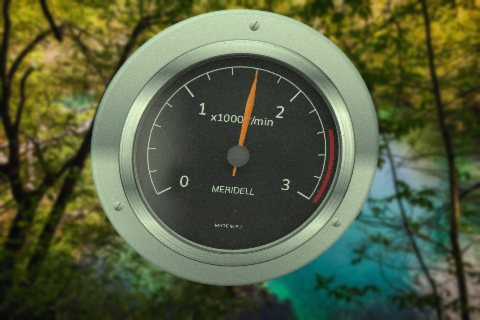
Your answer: 1600,rpm
